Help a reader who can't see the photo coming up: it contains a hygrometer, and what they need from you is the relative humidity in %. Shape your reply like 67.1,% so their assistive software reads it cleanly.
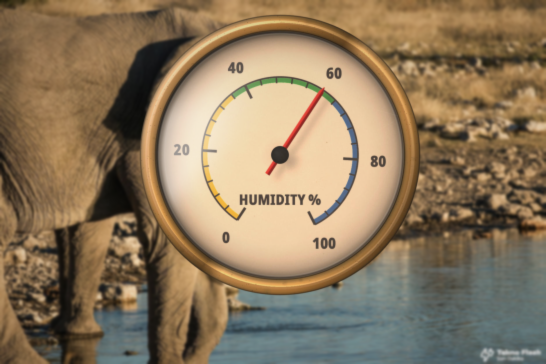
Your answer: 60,%
